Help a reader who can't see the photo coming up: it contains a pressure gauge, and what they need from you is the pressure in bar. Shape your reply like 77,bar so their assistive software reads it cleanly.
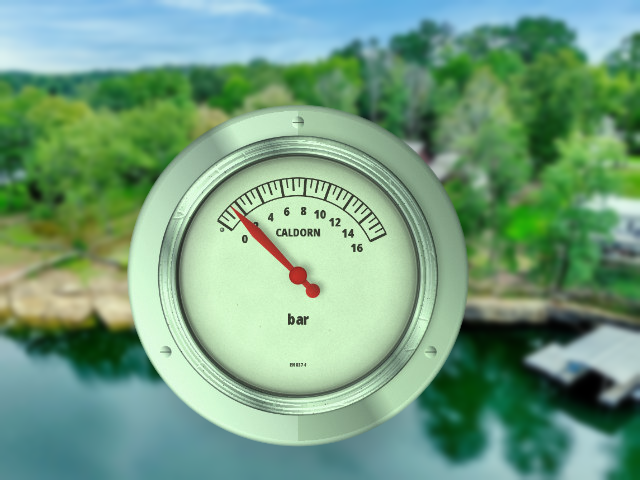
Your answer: 1.5,bar
